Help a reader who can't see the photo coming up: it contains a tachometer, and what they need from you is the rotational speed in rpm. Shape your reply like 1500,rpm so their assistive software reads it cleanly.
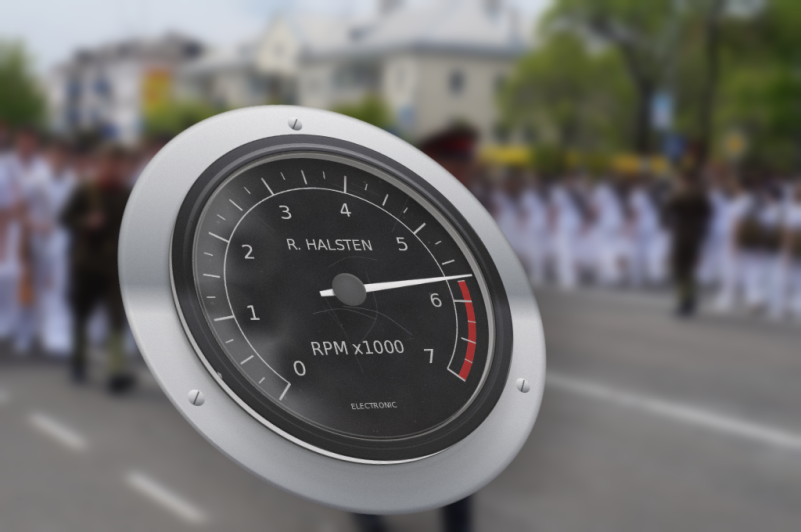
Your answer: 5750,rpm
